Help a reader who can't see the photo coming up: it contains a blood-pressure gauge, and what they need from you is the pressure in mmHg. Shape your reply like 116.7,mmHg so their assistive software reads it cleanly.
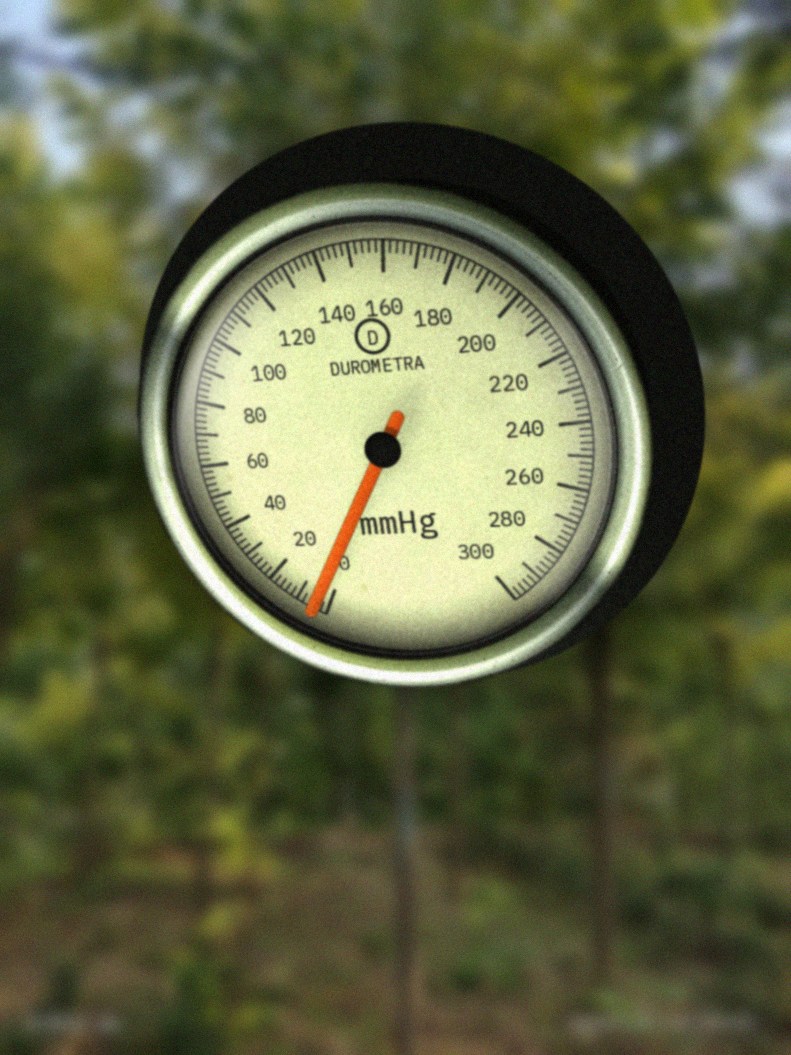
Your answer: 4,mmHg
